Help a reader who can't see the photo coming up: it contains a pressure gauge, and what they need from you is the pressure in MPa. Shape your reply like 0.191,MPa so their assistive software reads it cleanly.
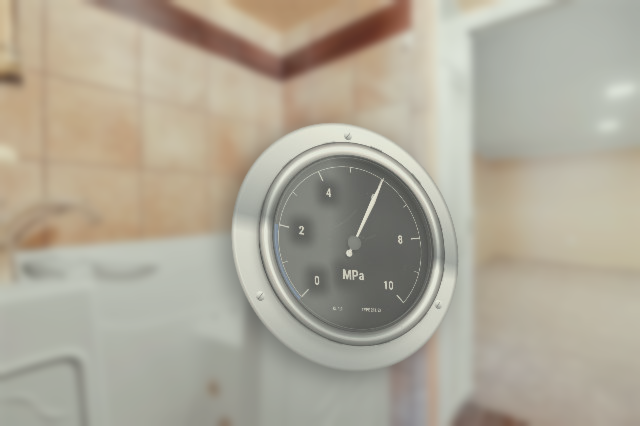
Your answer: 6,MPa
